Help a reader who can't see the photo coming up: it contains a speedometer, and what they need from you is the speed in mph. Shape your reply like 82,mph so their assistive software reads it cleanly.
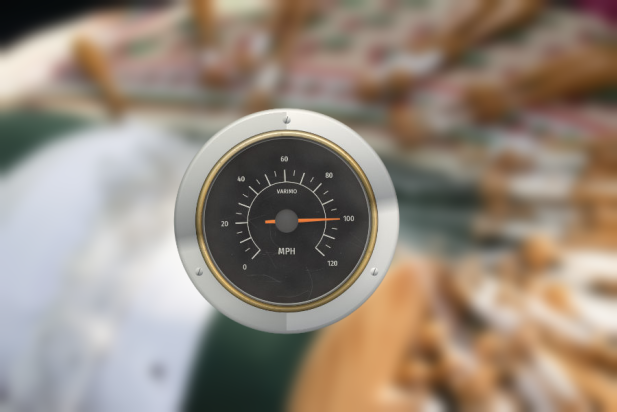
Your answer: 100,mph
